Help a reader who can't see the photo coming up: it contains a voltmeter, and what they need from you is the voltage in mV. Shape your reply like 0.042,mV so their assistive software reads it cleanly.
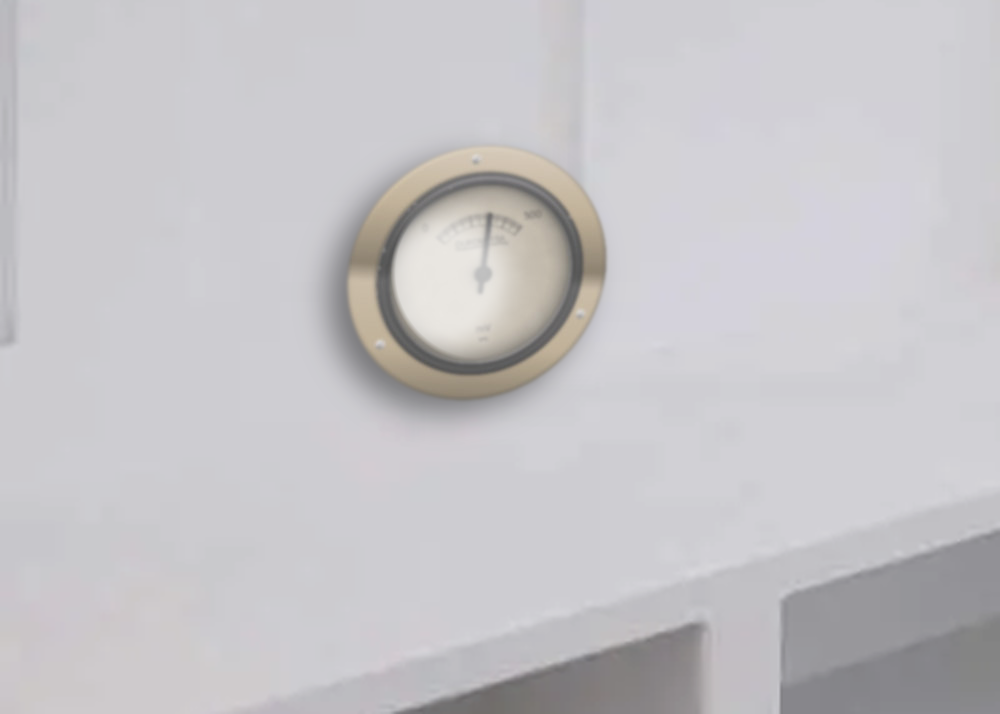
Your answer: 300,mV
